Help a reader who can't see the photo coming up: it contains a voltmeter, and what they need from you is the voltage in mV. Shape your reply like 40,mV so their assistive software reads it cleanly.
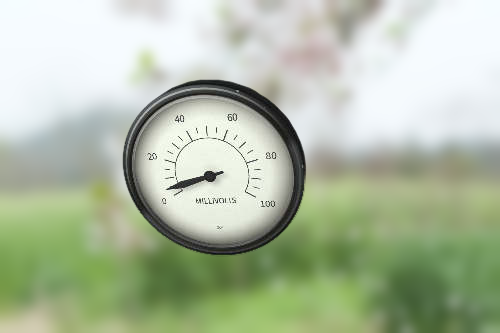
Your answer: 5,mV
